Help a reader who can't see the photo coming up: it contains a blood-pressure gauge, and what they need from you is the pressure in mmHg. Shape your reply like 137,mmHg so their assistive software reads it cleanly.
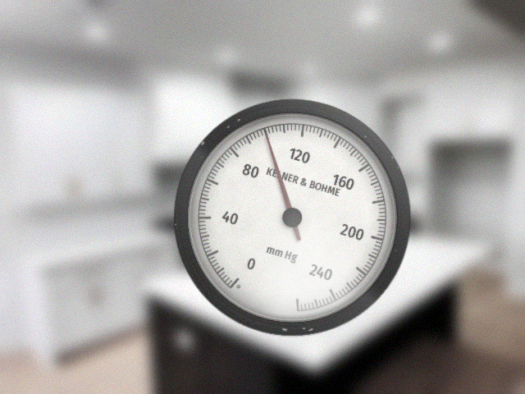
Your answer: 100,mmHg
